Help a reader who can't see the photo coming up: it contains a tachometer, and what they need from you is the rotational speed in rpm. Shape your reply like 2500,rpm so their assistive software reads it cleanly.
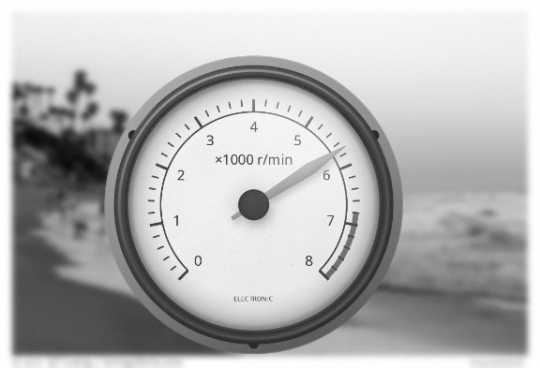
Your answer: 5700,rpm
